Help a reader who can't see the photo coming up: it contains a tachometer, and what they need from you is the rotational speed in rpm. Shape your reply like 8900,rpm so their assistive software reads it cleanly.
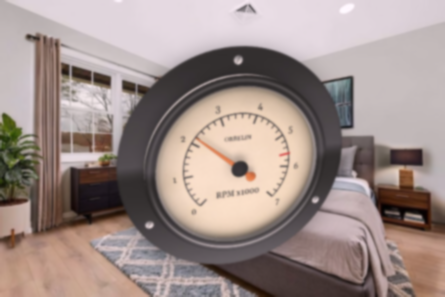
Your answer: 2200,rpm
